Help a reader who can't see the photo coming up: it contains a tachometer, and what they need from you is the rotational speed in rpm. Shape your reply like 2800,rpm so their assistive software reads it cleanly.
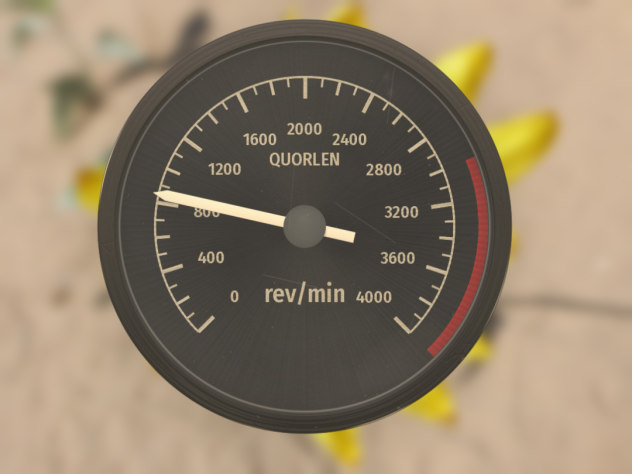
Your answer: 850,rpm
